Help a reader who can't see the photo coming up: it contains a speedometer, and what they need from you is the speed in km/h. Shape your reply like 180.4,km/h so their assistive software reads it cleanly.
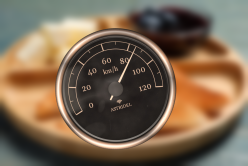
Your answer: 85,km/h
